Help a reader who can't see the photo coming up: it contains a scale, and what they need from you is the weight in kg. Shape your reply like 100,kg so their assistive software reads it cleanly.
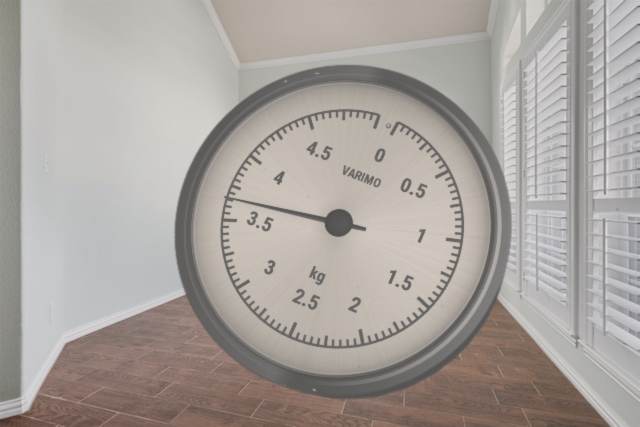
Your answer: 3.65,kg
